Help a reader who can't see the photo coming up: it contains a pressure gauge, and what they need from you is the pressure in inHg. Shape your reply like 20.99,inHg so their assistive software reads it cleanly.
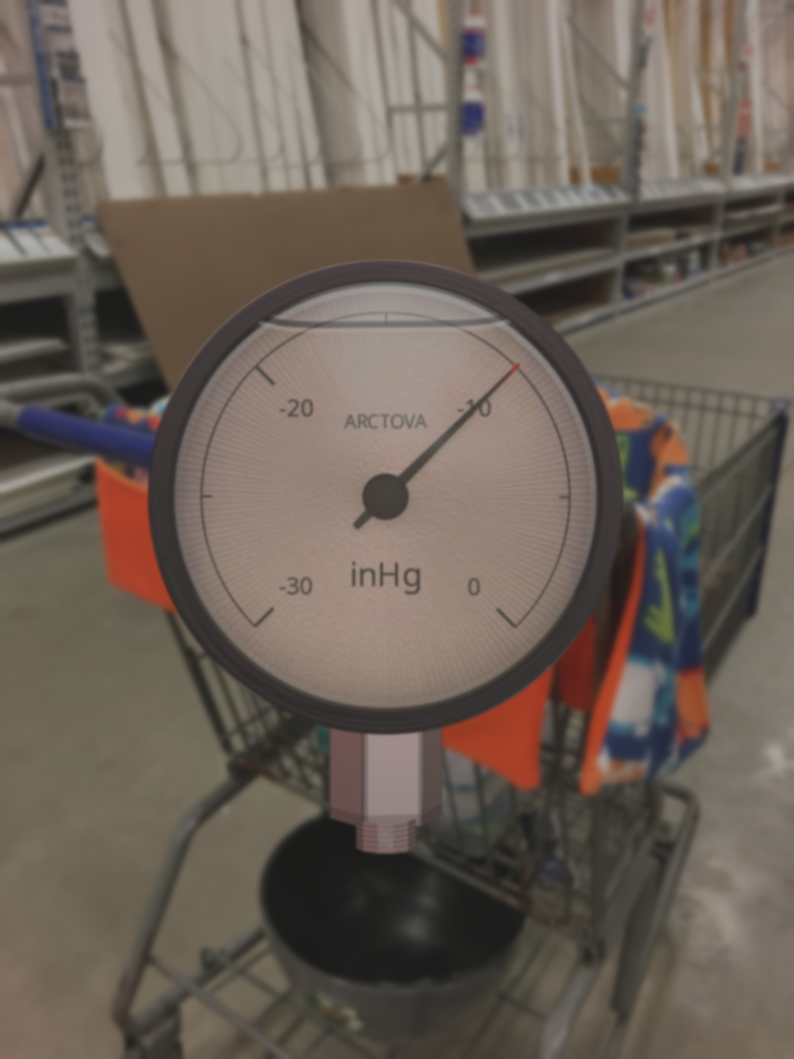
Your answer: -10,inHg
